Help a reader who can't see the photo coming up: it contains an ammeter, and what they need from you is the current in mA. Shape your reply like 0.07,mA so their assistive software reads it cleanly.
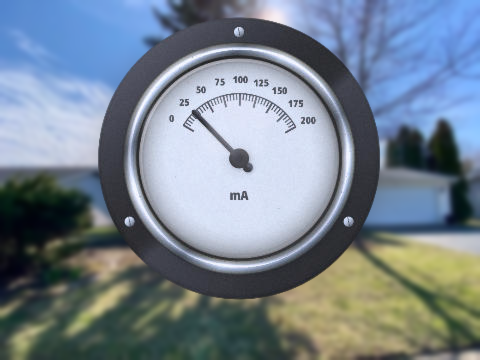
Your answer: 25,mA
